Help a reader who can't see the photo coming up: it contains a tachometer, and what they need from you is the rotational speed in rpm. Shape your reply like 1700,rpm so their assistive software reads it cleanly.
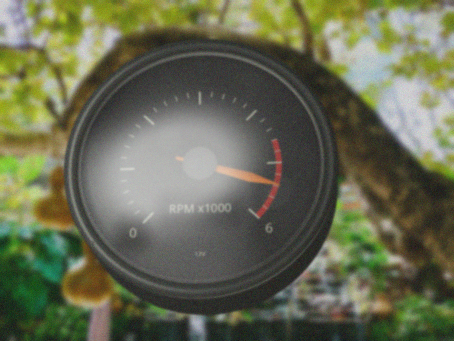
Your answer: 5400,rpm
